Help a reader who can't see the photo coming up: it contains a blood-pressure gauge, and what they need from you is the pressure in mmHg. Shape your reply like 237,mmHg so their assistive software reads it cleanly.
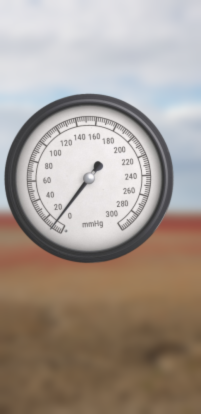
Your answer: 10,mmHg
